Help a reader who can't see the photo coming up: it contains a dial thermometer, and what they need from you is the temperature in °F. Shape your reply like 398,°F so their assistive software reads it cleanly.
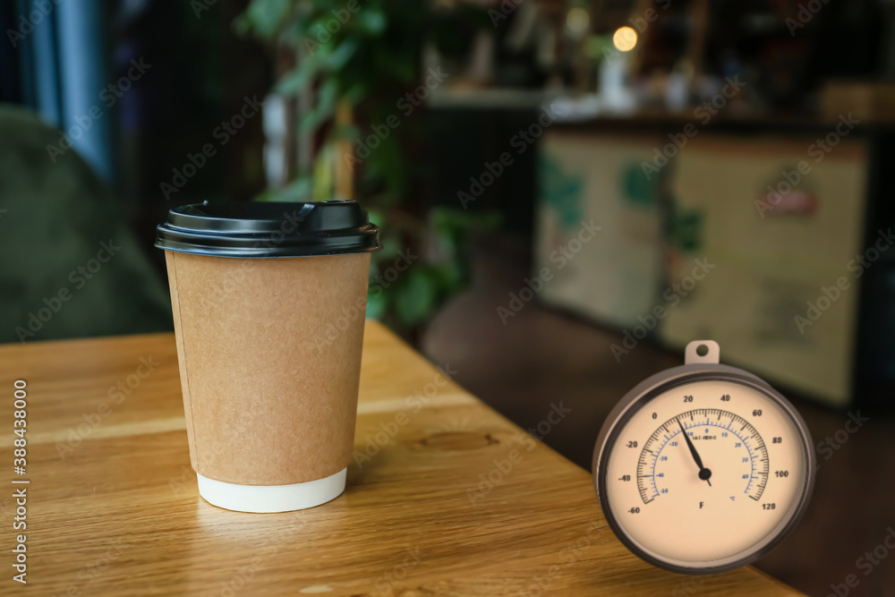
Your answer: 10,°F
